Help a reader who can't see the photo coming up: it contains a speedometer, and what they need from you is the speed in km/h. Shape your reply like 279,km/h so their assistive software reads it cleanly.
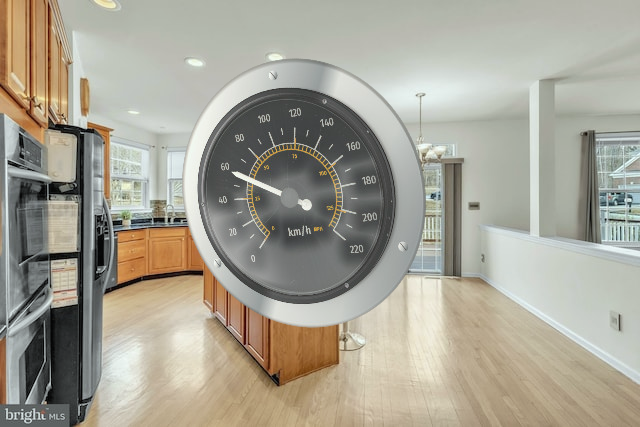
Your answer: 60,km/h
